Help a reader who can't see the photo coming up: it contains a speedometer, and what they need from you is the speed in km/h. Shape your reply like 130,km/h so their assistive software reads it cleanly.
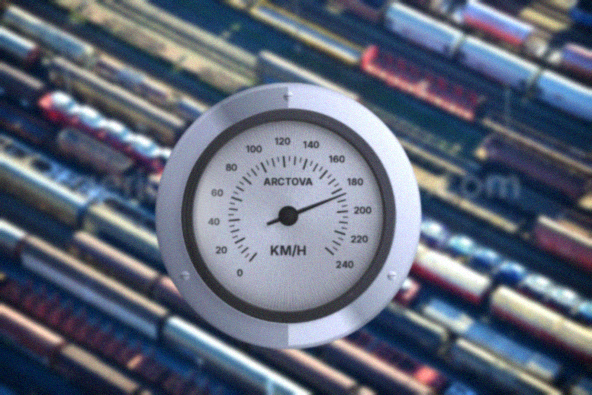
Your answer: 185,km/h
